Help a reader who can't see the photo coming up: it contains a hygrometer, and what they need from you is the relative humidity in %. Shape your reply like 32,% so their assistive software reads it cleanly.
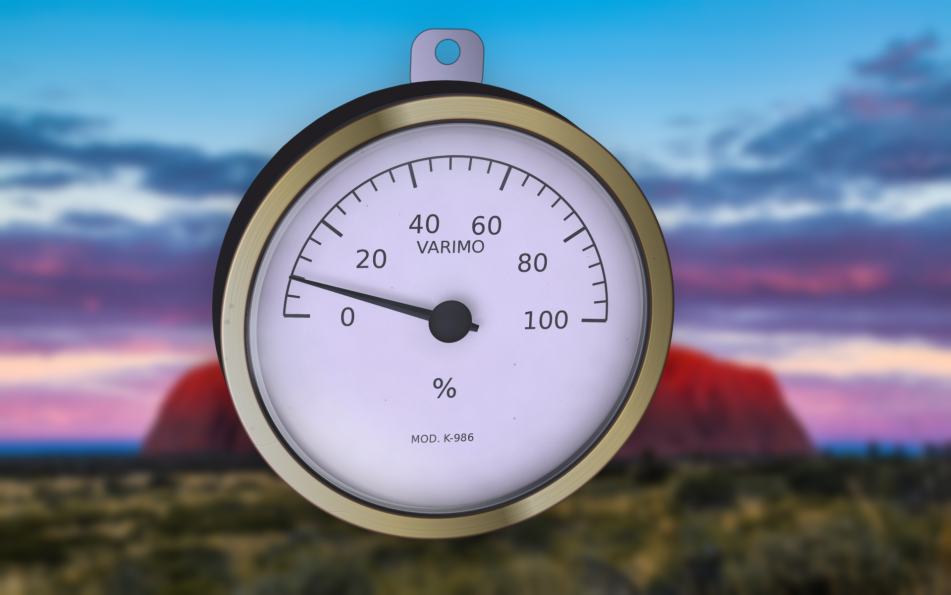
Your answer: 8,%
